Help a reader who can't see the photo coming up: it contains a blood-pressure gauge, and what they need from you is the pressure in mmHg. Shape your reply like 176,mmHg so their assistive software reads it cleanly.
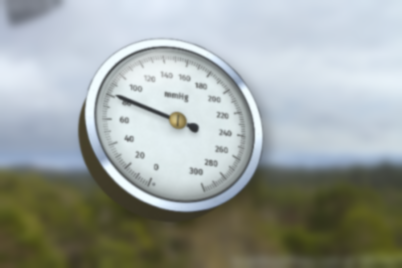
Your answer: 80,mmHg
